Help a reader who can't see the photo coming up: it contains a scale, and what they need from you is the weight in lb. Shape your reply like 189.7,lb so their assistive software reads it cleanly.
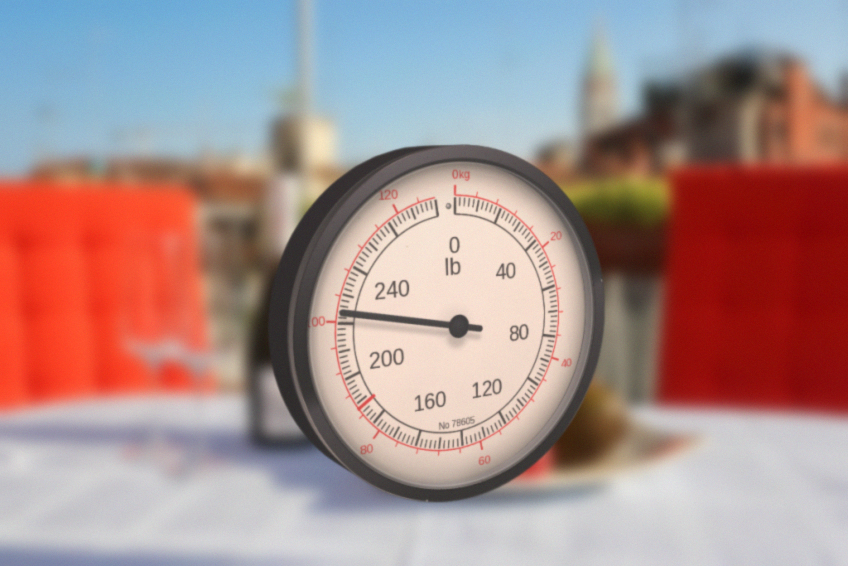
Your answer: 224,lb
